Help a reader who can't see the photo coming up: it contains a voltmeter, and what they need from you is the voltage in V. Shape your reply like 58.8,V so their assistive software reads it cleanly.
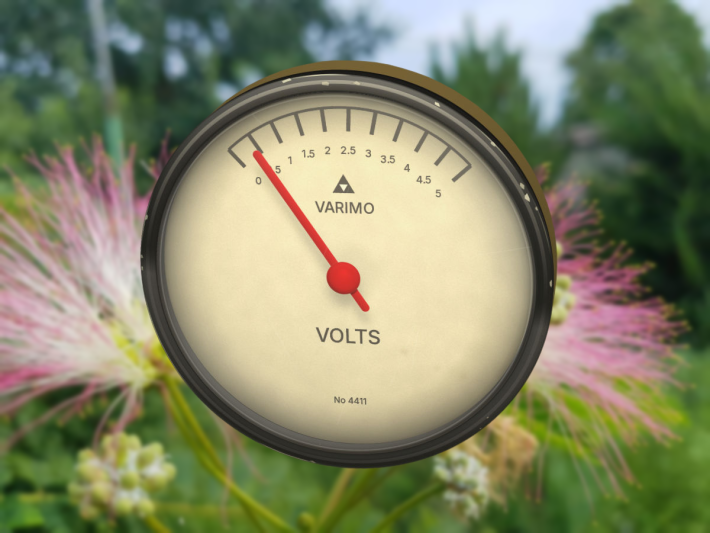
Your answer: 0.5,V
